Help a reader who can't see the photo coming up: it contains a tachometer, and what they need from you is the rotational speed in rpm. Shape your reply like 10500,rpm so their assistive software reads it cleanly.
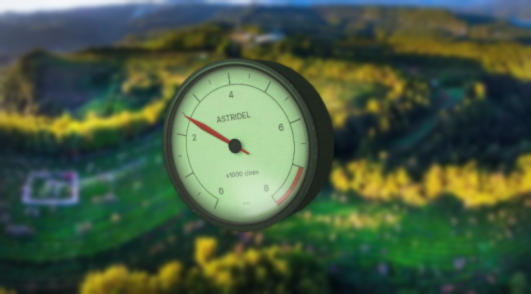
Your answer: 2500,rpm
